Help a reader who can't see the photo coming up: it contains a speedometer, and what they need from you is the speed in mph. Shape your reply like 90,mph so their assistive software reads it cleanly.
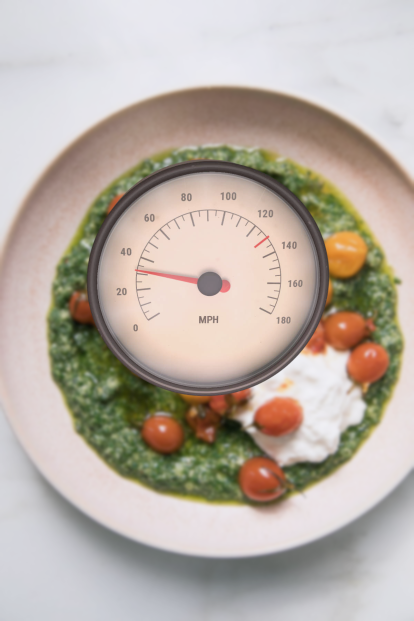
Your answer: 32.5,mph
